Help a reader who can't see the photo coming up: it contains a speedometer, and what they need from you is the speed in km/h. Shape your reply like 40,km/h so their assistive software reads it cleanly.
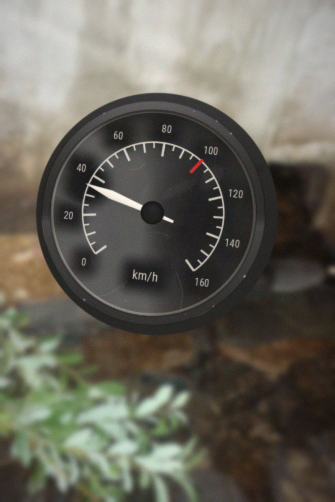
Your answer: 35,km/h
